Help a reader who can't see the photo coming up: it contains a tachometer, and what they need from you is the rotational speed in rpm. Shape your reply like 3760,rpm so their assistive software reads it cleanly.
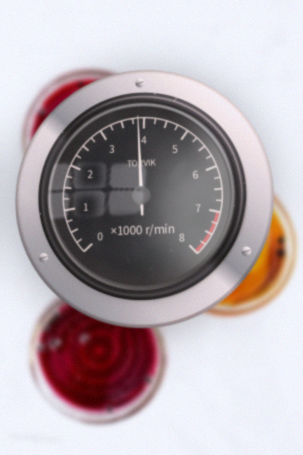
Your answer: 3875,rpm
